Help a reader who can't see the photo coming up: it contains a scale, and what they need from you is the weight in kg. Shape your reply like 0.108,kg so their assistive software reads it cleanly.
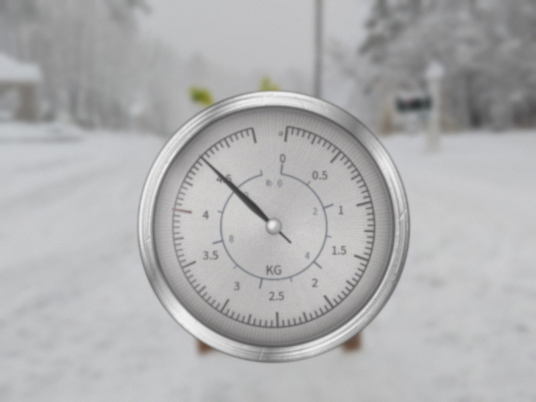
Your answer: 4.5,kg
